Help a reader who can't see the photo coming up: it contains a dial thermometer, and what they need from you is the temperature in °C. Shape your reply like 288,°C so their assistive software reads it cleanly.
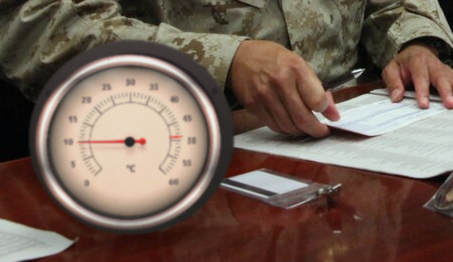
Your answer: 10,°C
